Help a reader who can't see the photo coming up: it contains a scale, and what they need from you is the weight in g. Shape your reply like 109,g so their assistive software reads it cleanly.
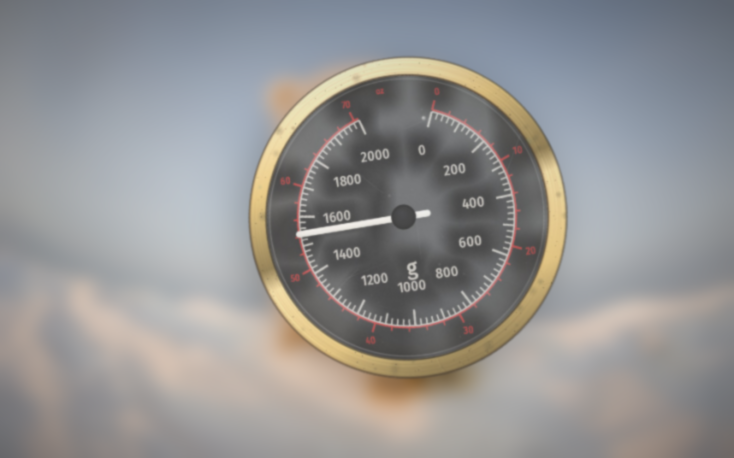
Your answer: 1540,g
